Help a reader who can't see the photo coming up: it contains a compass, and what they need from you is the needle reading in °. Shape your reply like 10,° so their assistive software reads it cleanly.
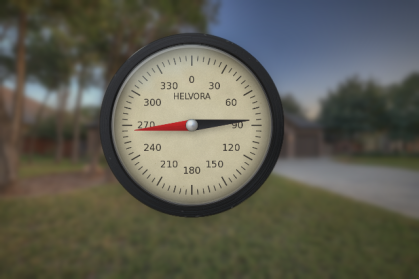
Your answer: 265,°
